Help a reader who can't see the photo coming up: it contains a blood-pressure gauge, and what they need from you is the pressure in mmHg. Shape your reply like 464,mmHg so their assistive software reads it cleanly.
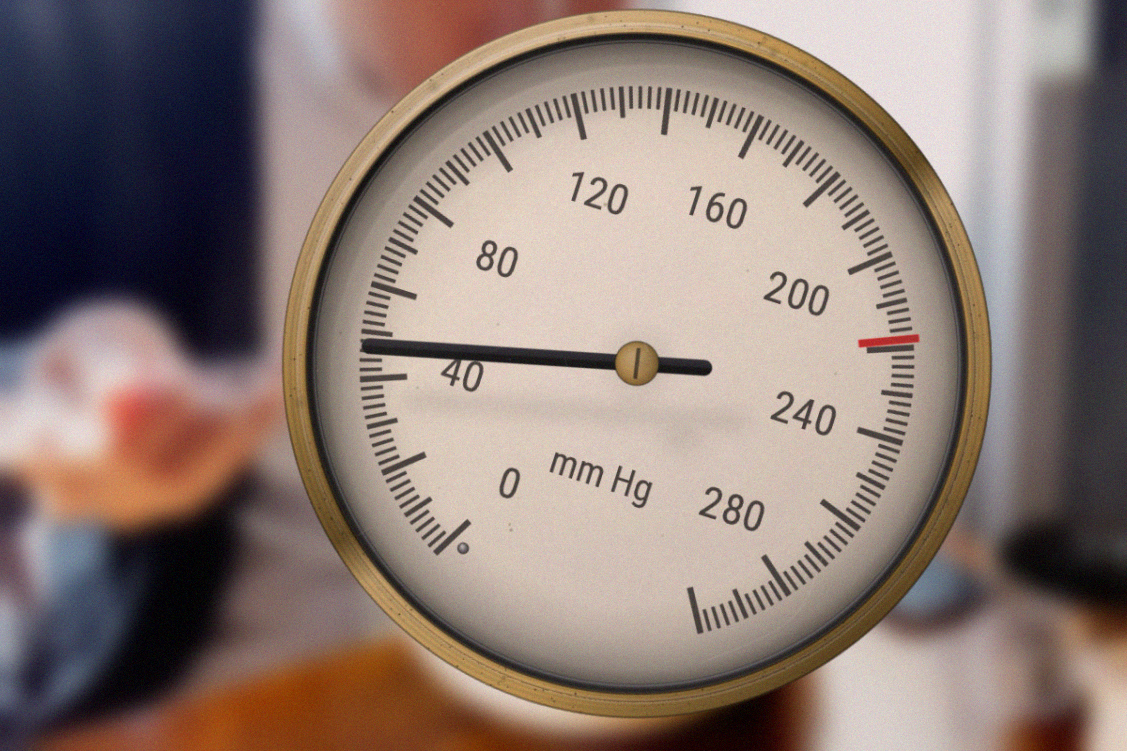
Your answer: 47,mmHg
